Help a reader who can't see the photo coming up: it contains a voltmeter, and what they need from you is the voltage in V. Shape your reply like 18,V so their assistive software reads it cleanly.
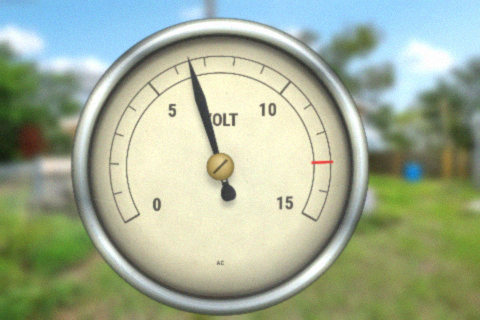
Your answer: 6.5,V
